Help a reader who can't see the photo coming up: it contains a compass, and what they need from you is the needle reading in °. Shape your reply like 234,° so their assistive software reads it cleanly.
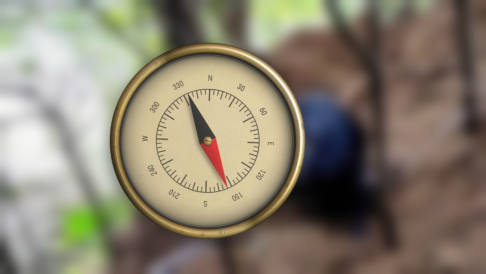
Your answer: 155,°
